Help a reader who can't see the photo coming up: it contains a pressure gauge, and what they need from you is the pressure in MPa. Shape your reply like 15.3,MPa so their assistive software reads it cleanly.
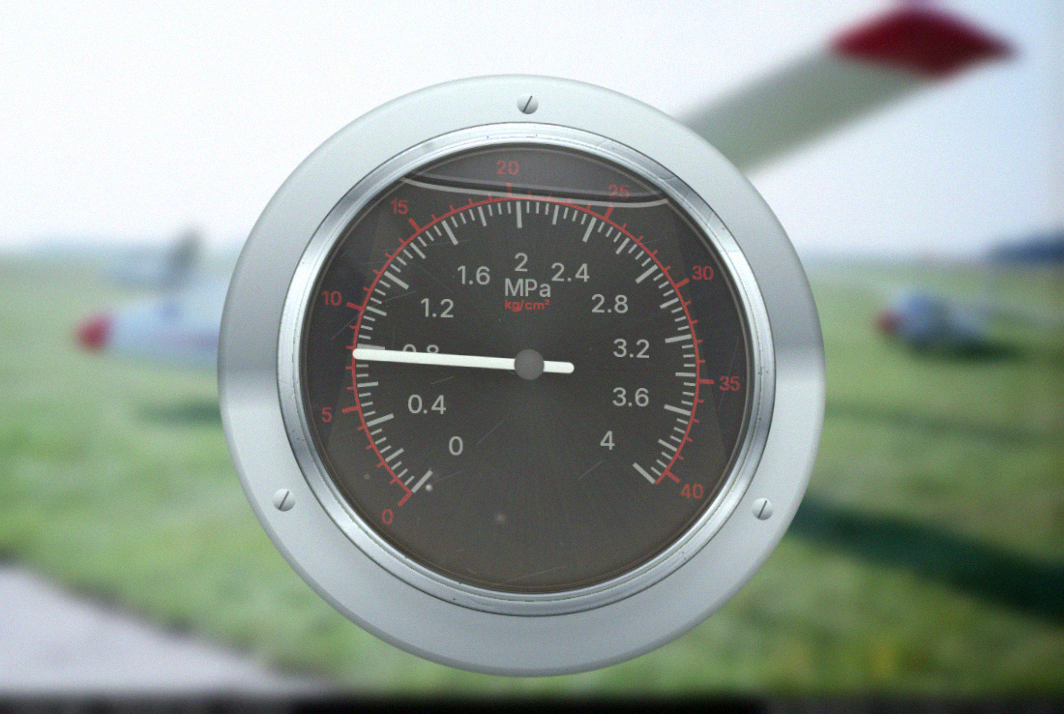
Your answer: 0.75,MPa
